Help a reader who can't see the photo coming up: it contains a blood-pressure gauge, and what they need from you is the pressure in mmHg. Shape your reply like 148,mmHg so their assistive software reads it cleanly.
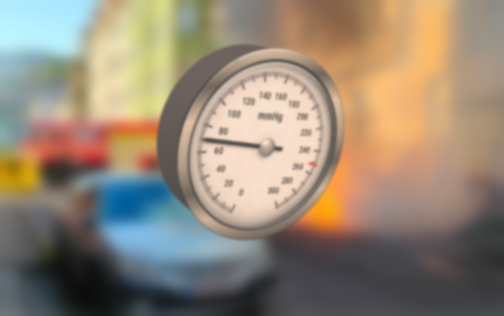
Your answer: 70,mmHg
